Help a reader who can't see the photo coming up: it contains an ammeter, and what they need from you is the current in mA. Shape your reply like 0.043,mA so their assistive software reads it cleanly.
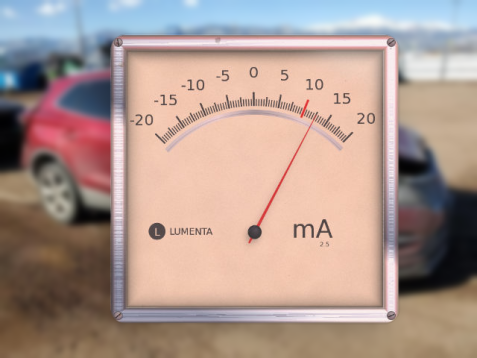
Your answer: 12.5,mA
